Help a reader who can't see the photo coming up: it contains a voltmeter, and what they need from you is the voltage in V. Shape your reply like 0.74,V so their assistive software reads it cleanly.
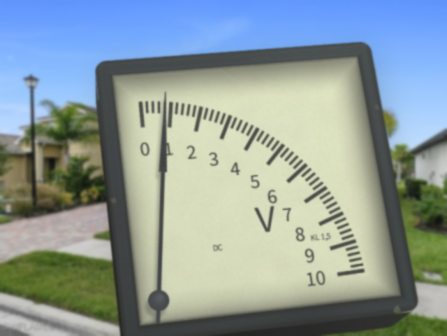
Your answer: 0.8,V
